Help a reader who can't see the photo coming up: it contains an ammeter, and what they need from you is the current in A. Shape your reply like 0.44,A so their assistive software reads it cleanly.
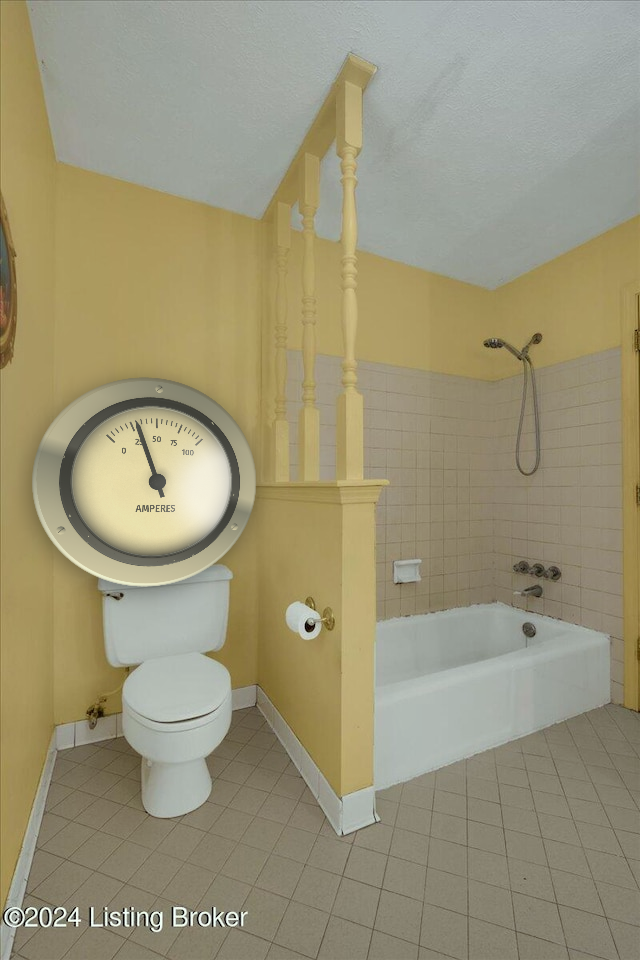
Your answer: 30,A
